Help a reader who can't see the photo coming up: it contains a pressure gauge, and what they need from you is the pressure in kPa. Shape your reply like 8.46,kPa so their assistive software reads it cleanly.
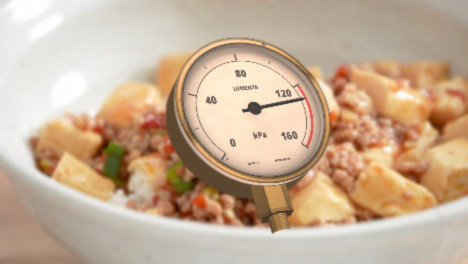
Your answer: 130,kPa
